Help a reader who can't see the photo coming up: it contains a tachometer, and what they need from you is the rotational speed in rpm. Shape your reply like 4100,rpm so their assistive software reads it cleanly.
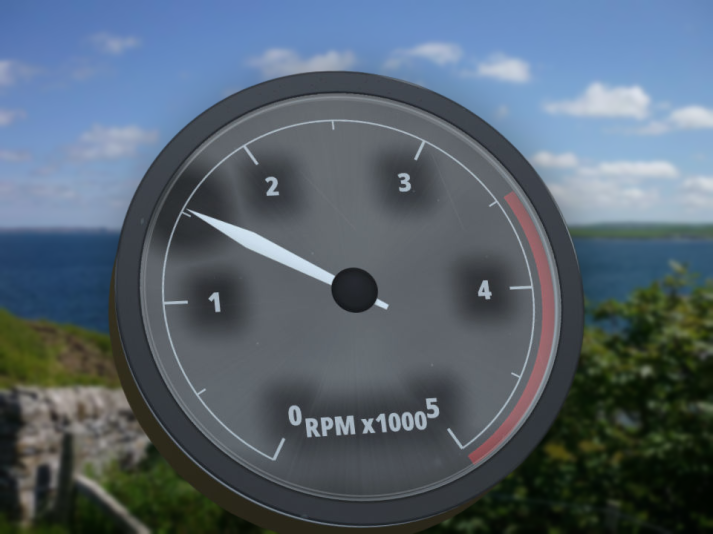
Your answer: 1500,rpm
